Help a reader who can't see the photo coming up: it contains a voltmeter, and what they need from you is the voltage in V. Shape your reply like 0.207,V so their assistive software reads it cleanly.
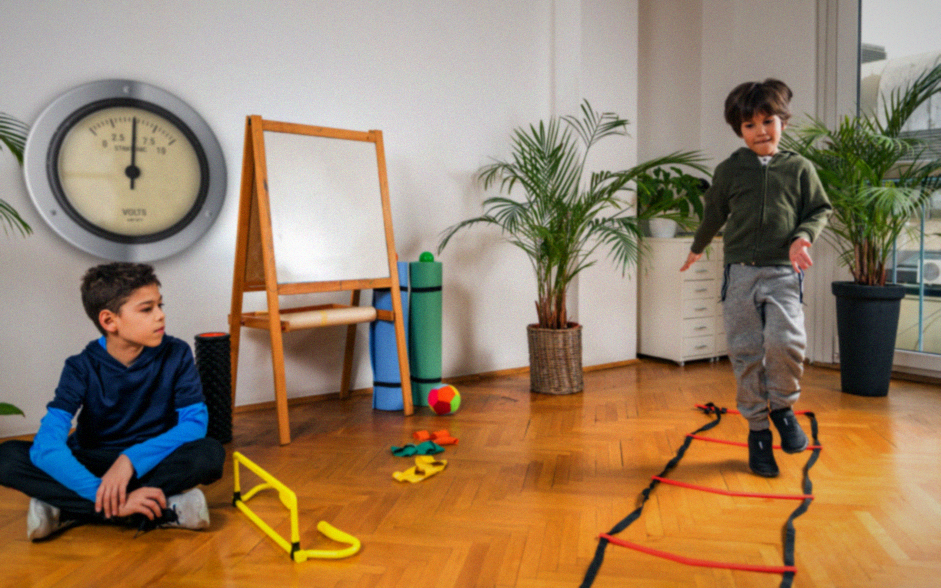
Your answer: 5,V
